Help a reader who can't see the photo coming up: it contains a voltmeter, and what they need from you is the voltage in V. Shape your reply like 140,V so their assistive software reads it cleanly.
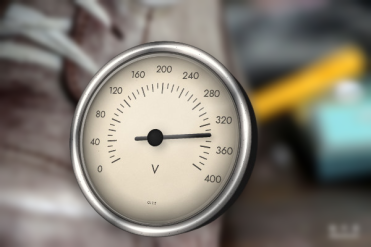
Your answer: 340,V
